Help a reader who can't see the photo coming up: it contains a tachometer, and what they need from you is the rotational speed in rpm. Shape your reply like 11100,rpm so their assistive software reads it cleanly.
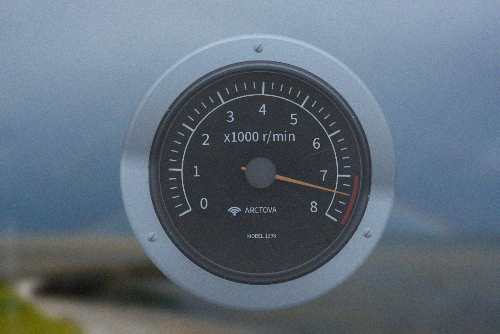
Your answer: 7400,rpm
